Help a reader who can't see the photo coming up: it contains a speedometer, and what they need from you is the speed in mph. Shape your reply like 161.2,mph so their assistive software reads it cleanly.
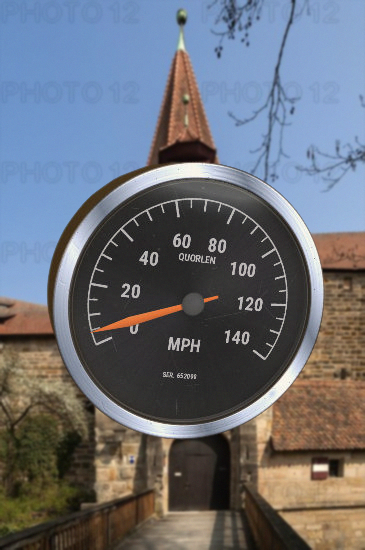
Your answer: 5,mph
